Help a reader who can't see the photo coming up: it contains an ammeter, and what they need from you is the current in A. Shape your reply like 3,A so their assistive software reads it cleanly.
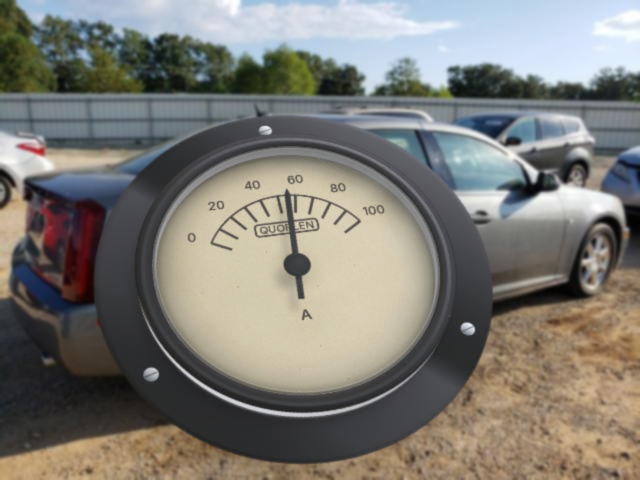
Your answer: 55,A
